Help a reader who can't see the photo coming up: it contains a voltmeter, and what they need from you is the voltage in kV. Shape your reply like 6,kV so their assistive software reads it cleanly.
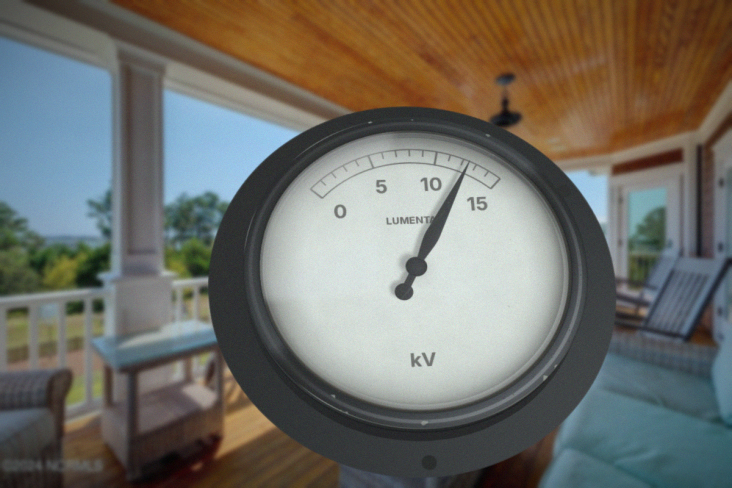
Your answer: 12.5,kV
